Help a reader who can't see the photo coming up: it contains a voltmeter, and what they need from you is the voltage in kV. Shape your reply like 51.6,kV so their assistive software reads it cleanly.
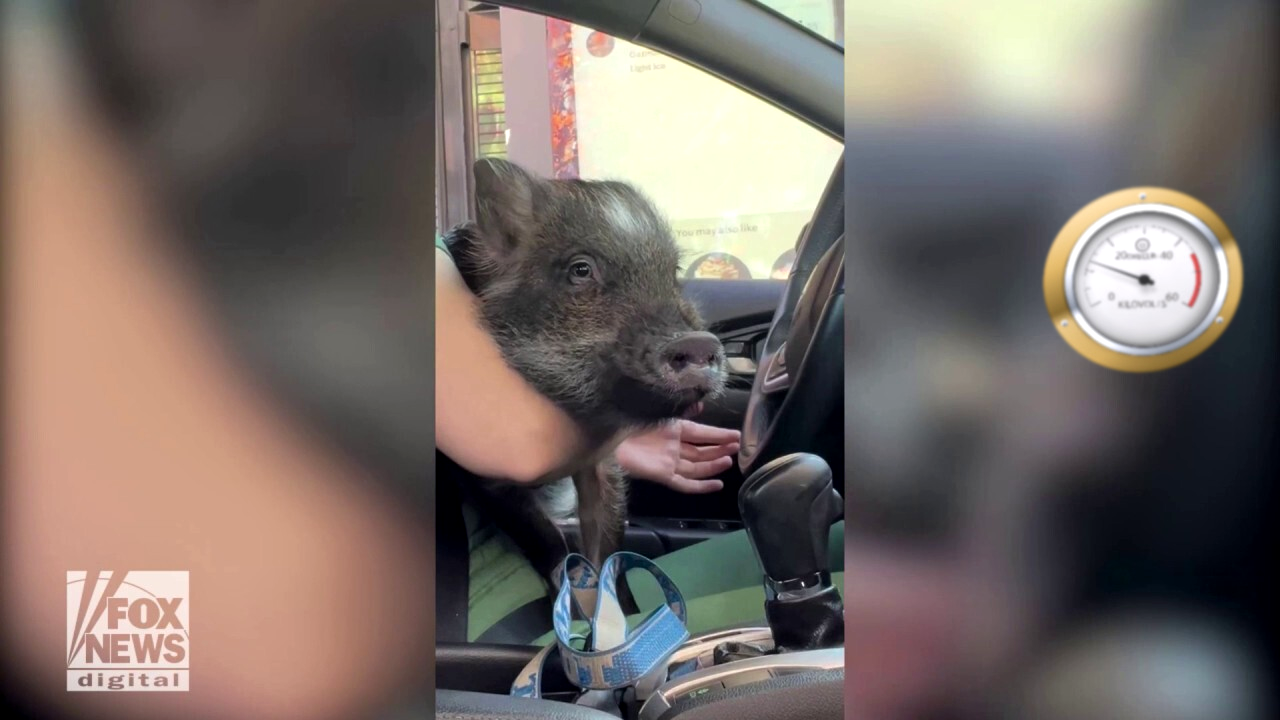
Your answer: 12.5,kV
